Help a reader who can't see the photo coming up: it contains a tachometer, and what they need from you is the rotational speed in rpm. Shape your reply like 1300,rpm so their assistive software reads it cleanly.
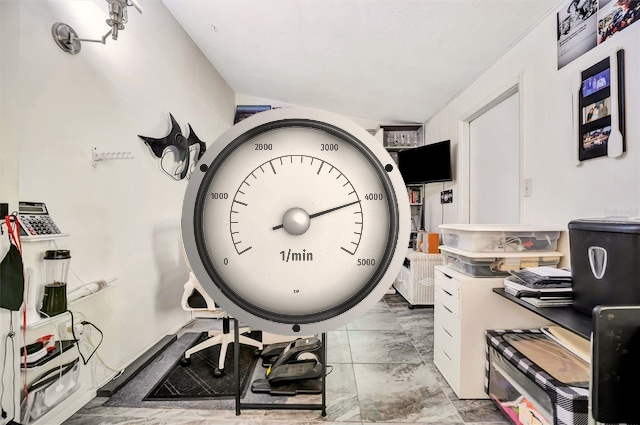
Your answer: 4000,rpm
